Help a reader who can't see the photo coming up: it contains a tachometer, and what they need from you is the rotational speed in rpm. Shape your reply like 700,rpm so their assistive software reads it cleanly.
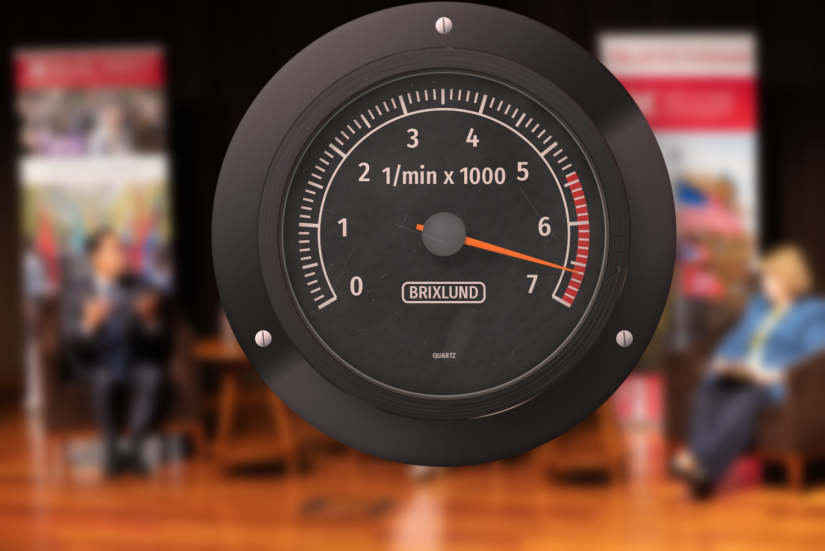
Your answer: 6600,rpm
